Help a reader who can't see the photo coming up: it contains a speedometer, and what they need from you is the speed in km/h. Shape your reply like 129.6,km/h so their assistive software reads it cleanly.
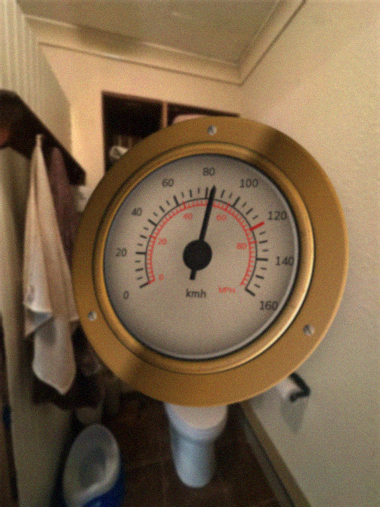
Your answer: 85,km/h
